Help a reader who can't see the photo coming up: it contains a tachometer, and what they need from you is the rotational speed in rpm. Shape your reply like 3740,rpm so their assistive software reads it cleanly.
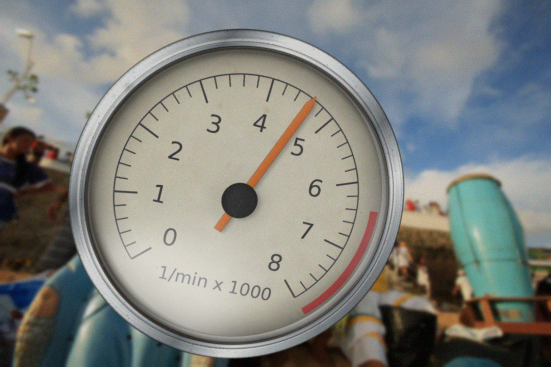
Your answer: 4600,rpm
